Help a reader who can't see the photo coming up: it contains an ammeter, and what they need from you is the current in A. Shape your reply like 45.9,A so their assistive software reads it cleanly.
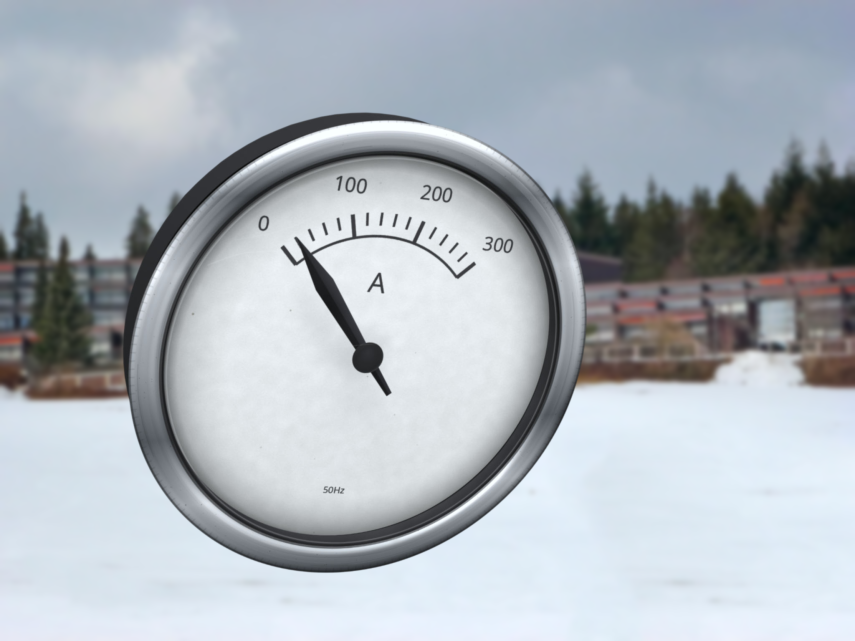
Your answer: 20,A
